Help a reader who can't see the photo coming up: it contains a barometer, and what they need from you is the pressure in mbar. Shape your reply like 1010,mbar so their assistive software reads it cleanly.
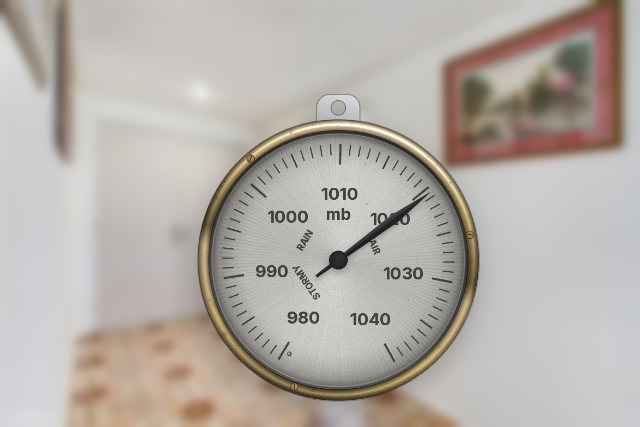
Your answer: 1020.5,mbar
